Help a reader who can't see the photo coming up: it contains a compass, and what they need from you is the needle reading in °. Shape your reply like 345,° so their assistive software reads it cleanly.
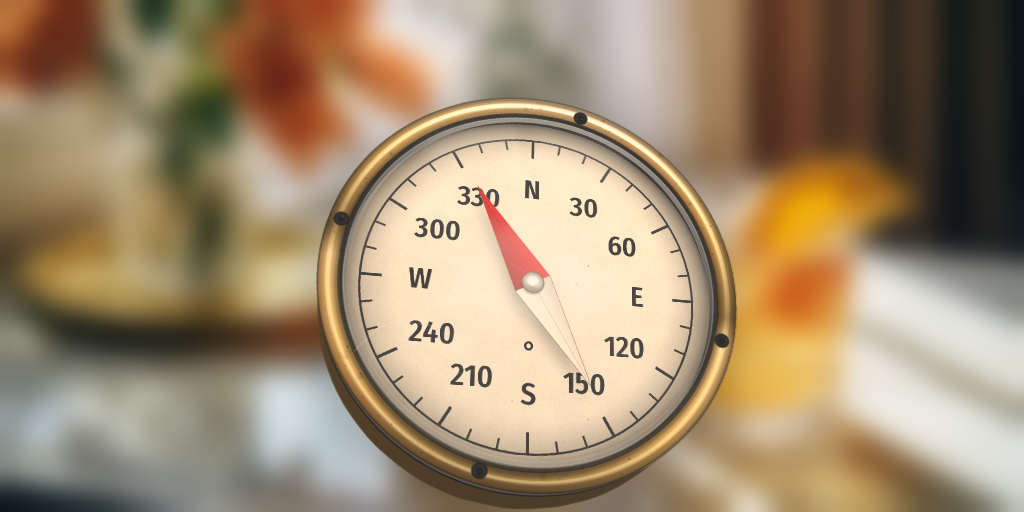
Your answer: 330,°
